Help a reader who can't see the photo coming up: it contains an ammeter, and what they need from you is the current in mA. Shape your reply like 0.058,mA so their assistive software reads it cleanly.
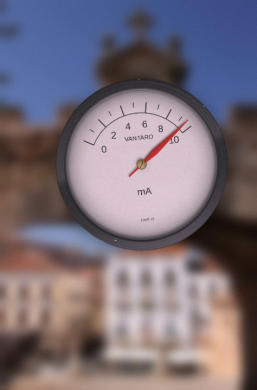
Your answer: 9.5,mA
